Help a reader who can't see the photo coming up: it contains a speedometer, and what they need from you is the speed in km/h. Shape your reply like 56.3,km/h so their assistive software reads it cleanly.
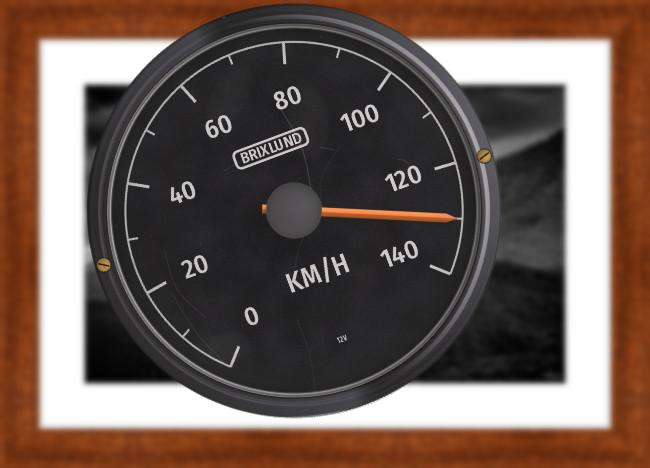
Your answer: 130,km/h
